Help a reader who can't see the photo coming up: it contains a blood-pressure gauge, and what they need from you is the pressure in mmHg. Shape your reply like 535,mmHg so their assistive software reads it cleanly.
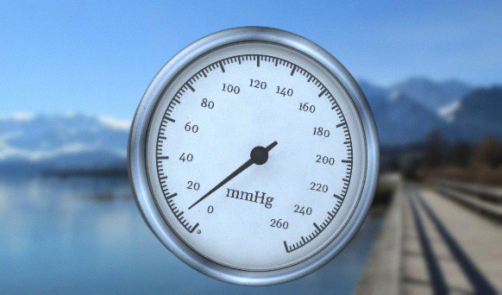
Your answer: 10,mmHg
